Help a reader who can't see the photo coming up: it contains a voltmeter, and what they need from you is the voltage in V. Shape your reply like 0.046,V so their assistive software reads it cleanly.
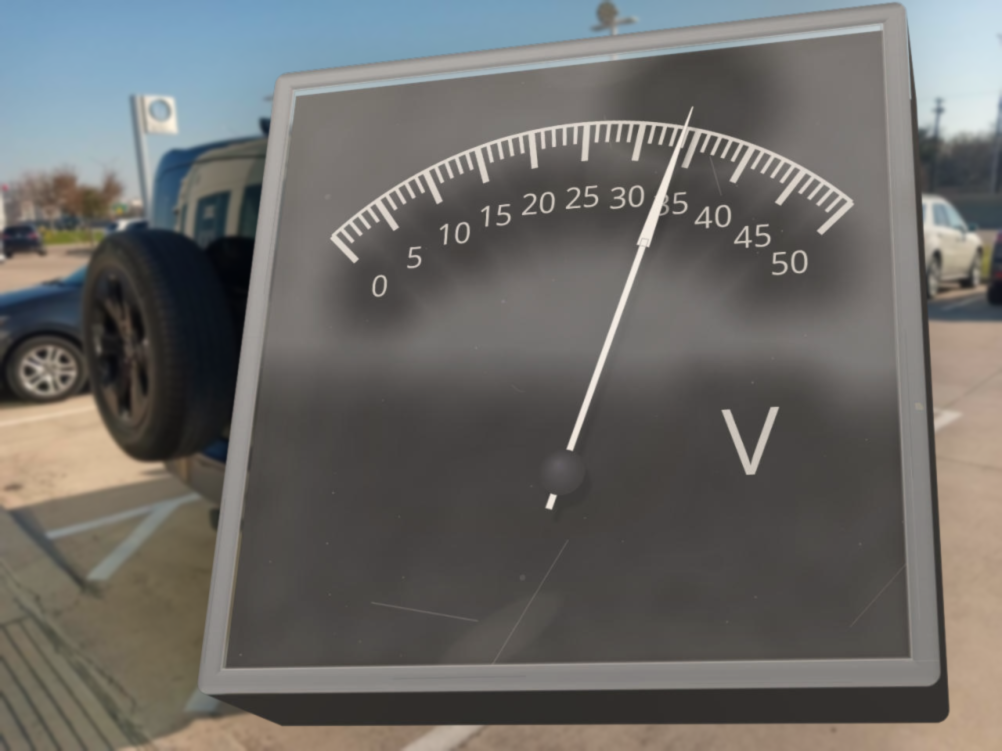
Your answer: 34,V
